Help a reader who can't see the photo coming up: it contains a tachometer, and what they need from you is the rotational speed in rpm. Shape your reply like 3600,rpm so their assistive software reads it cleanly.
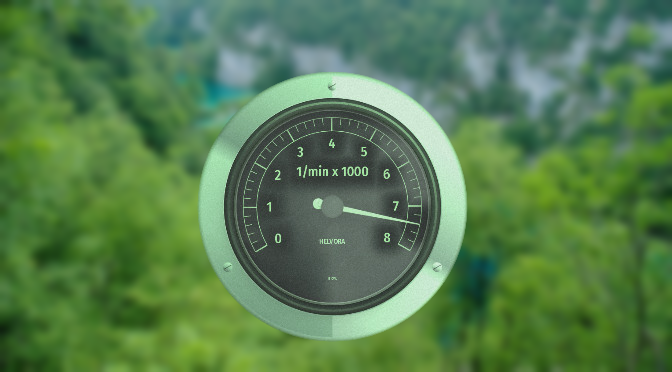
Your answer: 7400,rpm
